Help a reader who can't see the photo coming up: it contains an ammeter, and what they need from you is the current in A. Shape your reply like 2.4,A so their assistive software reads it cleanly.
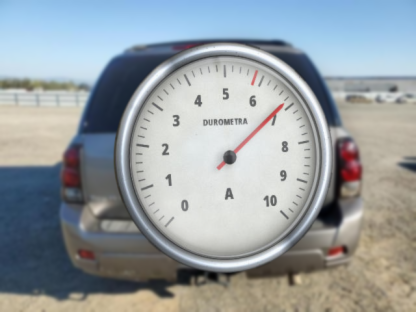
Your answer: 6.8,A
